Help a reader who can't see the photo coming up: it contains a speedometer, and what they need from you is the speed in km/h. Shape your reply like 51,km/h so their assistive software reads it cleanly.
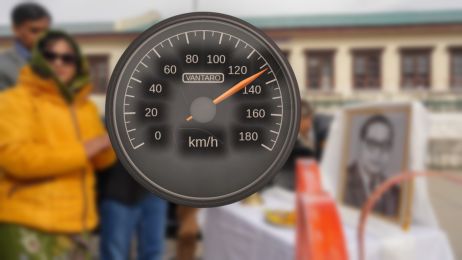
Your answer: 132.5,km/h
